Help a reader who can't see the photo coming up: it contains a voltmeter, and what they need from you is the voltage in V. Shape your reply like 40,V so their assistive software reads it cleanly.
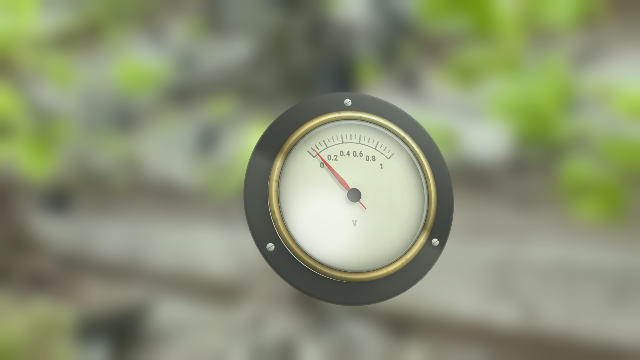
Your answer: 0.05,V
